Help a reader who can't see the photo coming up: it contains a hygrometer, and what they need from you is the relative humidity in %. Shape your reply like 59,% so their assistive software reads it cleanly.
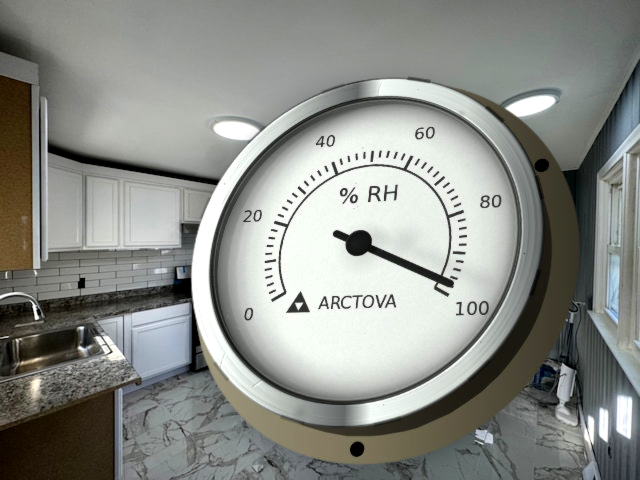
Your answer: 98,%
